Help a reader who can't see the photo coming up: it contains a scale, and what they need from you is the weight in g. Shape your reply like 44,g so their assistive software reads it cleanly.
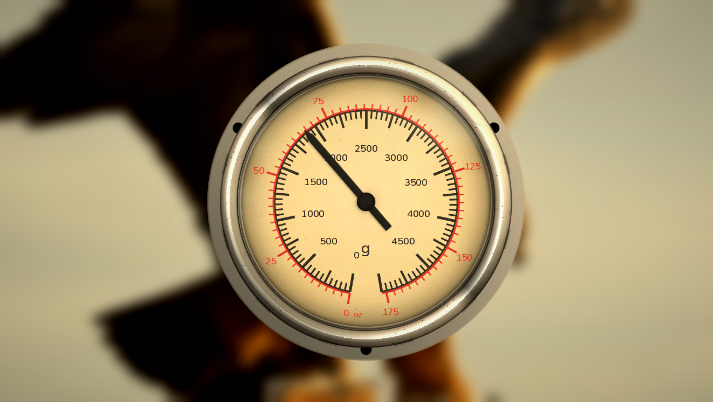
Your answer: 1900,g
